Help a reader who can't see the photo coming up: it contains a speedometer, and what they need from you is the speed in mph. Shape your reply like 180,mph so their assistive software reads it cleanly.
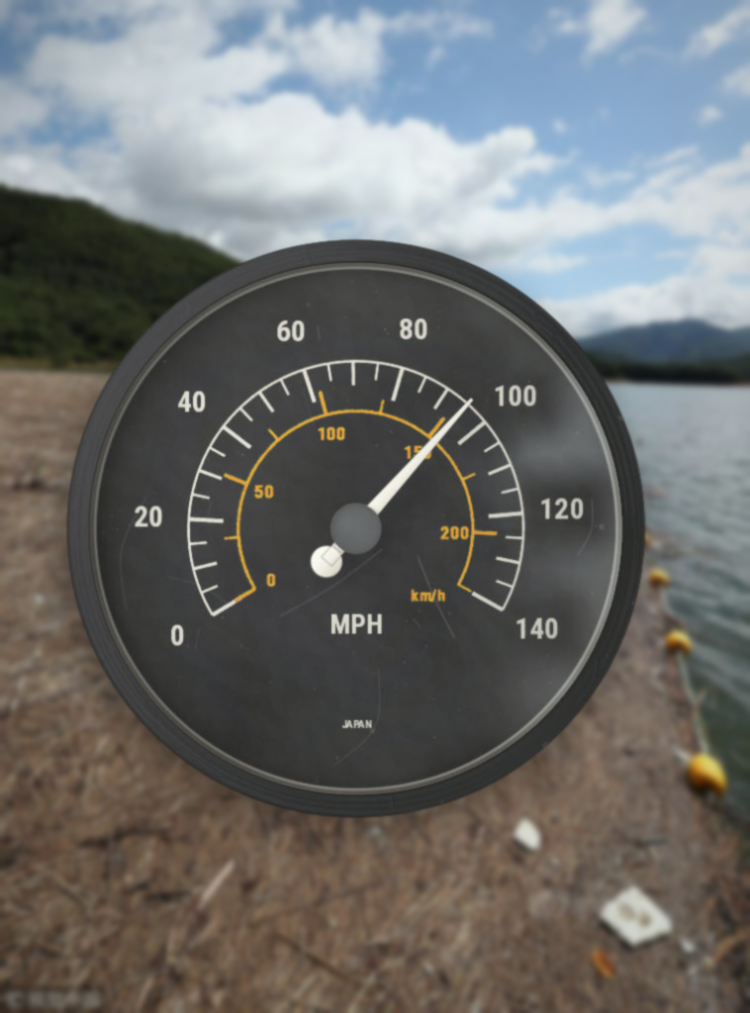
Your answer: 95,mph
